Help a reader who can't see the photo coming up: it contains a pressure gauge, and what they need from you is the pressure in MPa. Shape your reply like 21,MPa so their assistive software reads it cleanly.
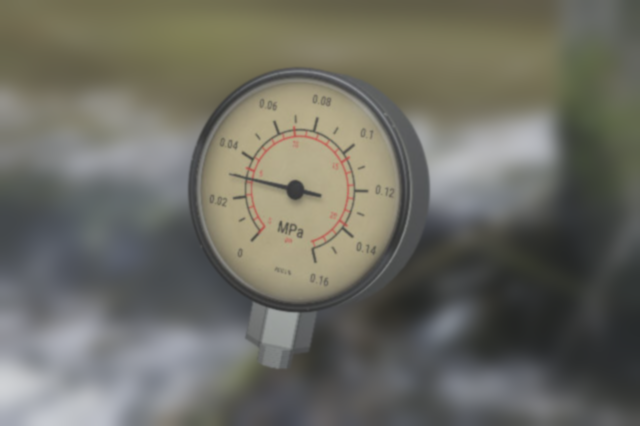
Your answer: 0.03,MPa
